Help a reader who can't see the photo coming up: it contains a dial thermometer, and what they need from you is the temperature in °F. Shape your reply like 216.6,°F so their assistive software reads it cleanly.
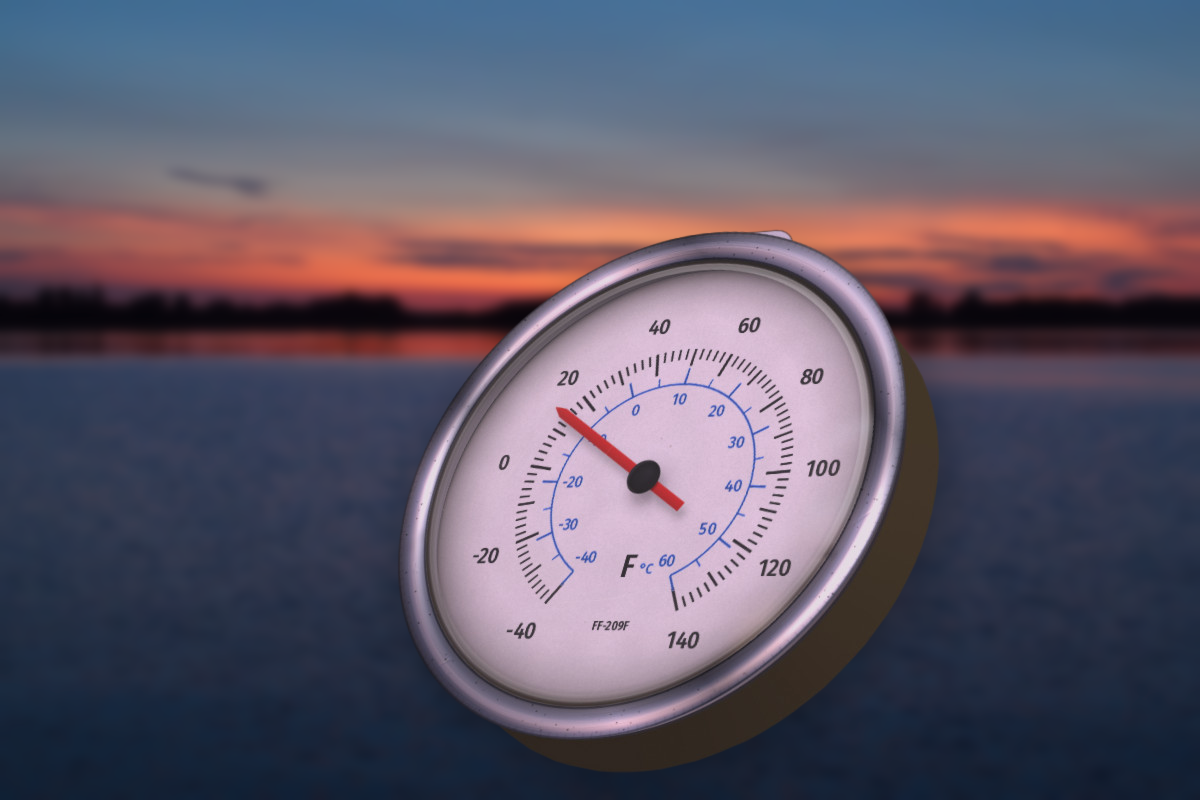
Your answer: 14,°F
